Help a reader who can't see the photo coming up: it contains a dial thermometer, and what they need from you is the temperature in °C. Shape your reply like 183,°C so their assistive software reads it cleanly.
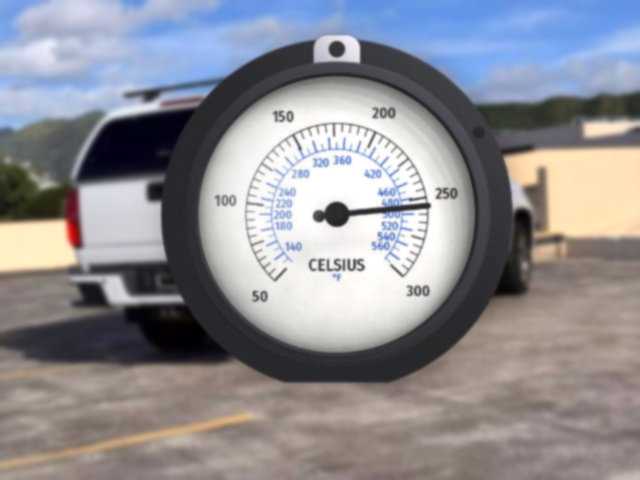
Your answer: 255,°C
